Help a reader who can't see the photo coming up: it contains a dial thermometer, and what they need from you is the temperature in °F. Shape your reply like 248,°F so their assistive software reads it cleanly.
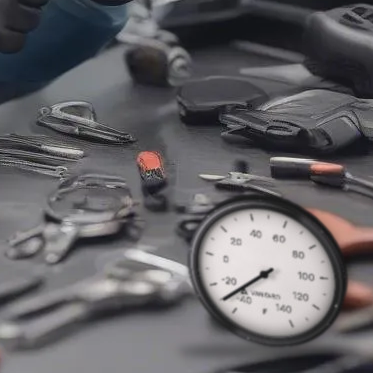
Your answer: -30,°F
